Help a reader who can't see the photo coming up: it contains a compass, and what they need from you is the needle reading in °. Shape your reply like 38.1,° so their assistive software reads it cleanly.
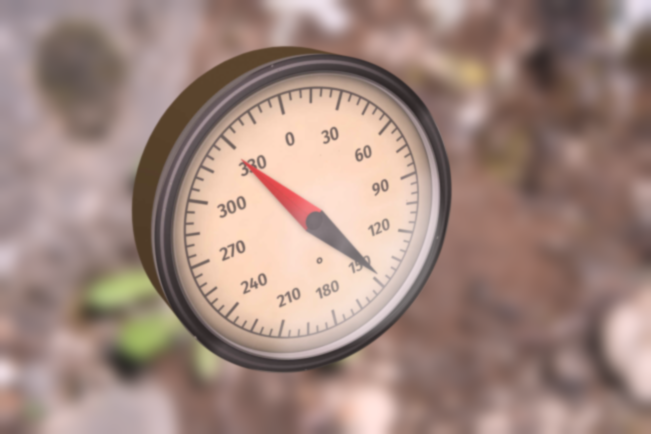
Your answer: 327.5,°
